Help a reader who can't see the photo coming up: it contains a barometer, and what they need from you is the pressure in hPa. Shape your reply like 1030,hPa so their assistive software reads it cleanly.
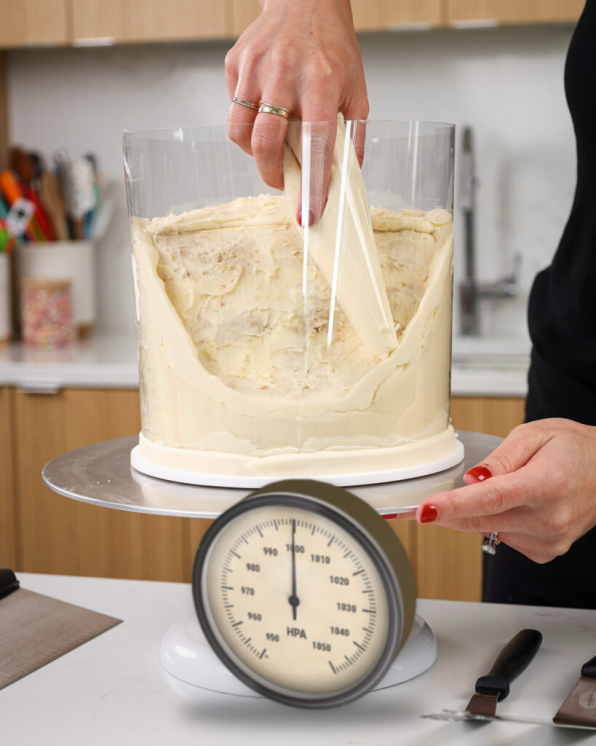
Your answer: 1000,hPa
